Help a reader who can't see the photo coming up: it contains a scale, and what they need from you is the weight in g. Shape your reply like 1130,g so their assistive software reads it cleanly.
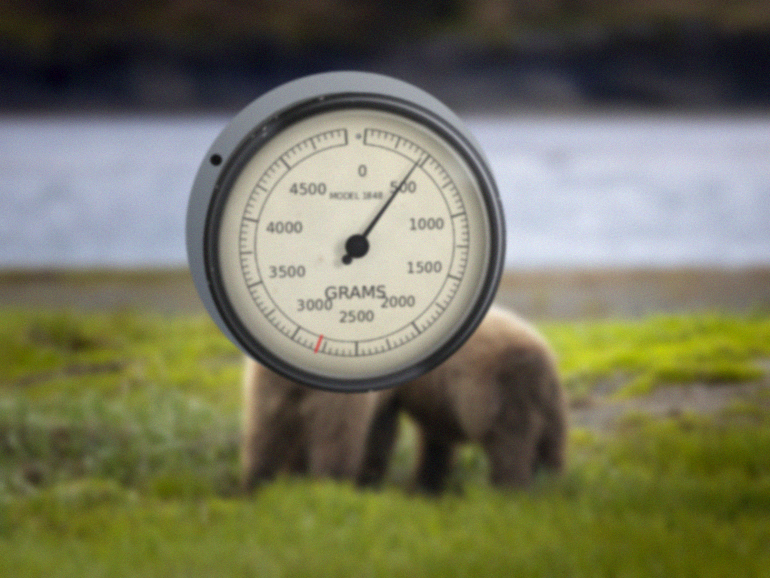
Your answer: 450,g
